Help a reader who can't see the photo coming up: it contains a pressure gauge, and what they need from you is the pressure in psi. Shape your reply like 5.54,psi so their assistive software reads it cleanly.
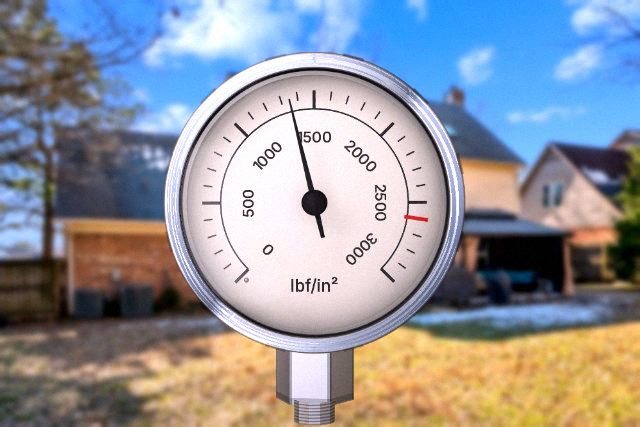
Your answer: 1350,psi
